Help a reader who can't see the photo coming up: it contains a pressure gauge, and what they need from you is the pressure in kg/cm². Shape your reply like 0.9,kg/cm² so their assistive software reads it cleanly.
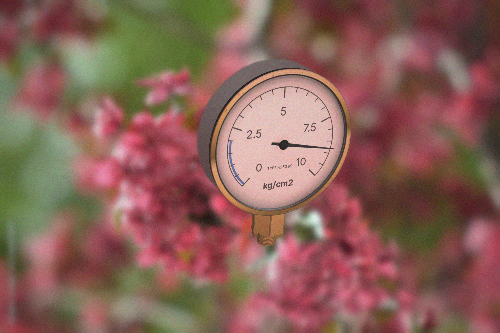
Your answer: 8.75,kg/cm²
